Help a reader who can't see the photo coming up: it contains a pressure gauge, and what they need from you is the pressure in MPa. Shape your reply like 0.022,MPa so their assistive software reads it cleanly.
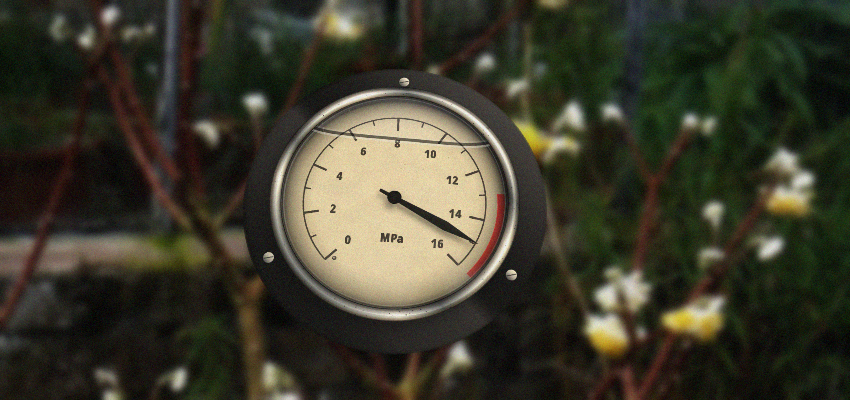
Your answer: 15,MPa
